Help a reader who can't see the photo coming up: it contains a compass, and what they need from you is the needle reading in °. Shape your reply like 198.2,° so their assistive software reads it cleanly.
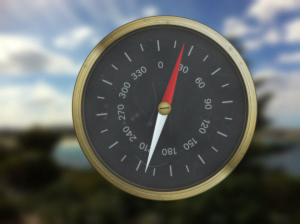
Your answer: 22.5,°
